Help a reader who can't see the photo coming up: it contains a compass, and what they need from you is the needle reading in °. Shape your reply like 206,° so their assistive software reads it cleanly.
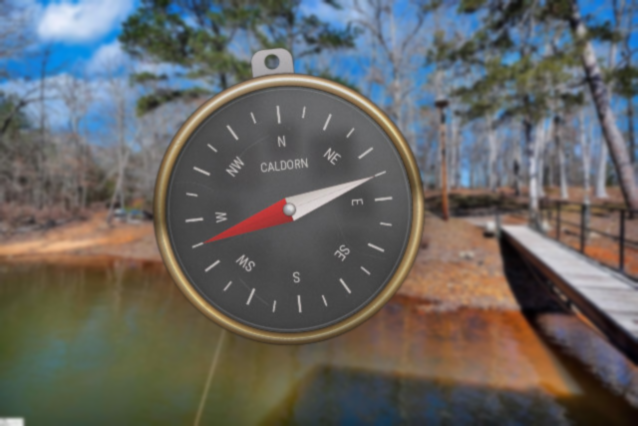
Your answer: 255,°
